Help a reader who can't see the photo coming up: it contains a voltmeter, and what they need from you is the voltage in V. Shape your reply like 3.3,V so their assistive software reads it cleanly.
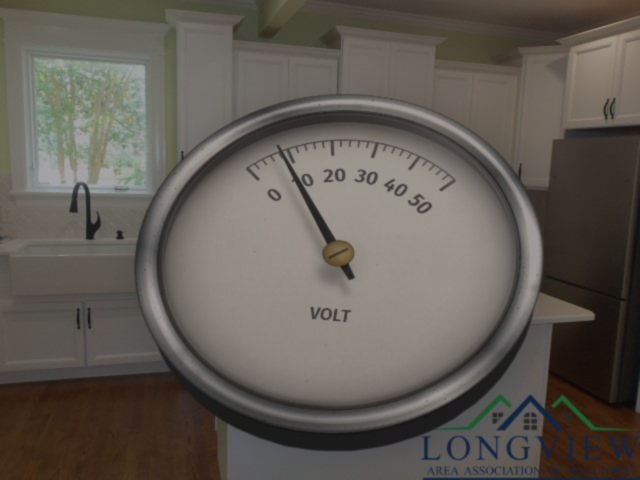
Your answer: 8,V
